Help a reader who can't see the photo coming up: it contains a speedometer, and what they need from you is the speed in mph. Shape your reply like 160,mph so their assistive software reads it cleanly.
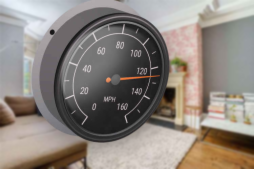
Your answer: 125,mph
